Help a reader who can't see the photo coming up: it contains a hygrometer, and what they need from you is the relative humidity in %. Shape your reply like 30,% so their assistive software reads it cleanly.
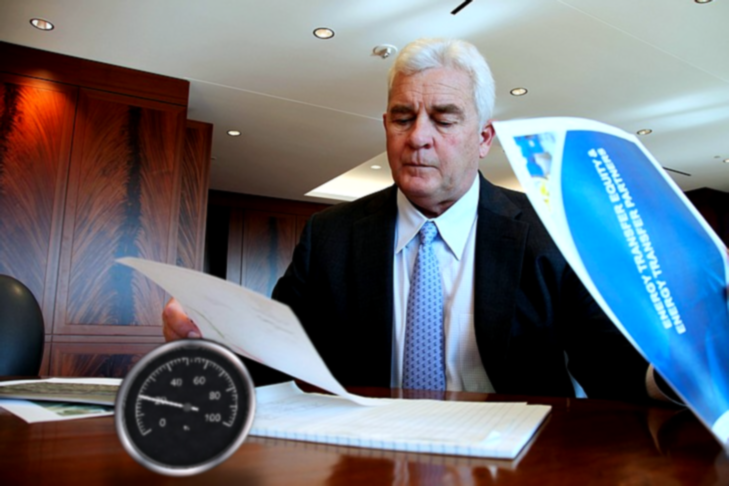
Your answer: 20,%
